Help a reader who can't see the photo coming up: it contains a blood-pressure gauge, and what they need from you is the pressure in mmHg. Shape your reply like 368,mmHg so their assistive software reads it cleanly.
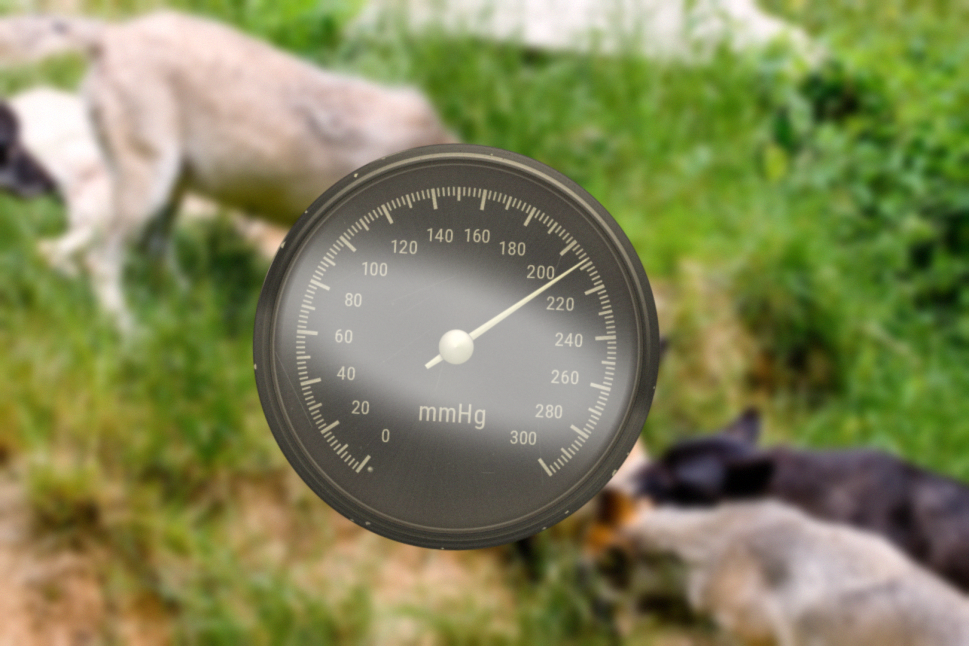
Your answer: 208,mmHg
